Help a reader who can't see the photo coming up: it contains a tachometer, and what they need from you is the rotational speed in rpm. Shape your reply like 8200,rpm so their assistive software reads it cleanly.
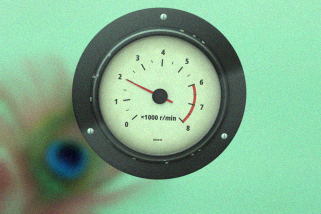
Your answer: 2000,rpm
